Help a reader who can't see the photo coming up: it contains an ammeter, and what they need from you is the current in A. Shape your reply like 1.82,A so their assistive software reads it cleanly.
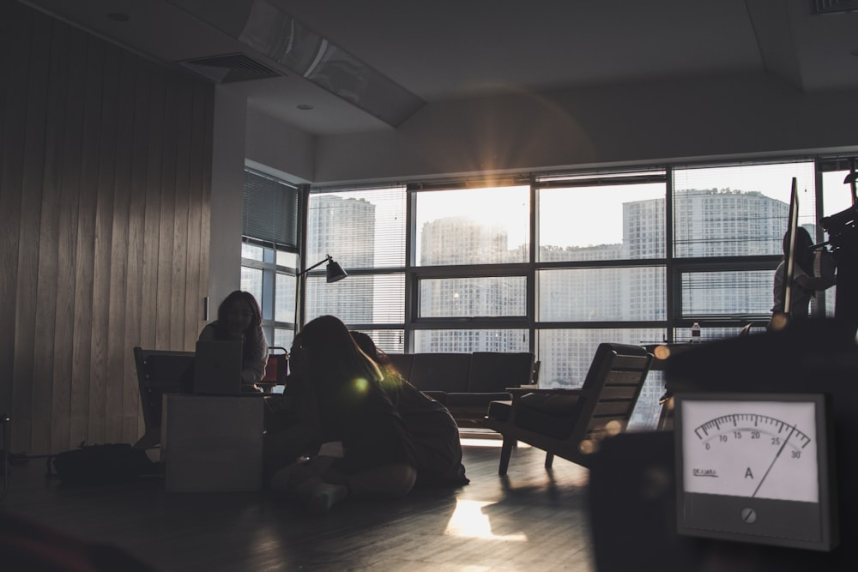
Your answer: 27,A
